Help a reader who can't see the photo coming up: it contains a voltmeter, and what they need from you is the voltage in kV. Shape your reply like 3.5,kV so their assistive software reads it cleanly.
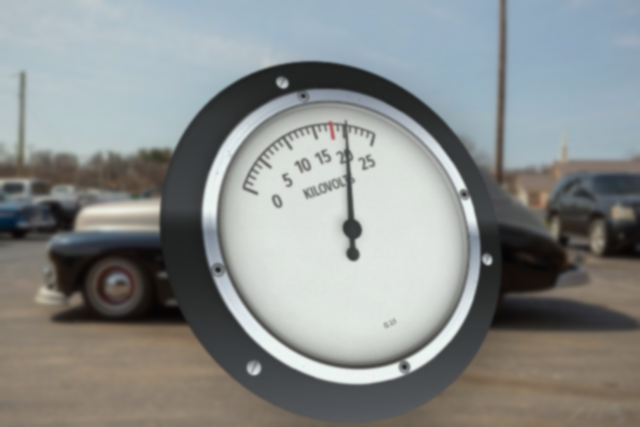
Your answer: 20,kV
